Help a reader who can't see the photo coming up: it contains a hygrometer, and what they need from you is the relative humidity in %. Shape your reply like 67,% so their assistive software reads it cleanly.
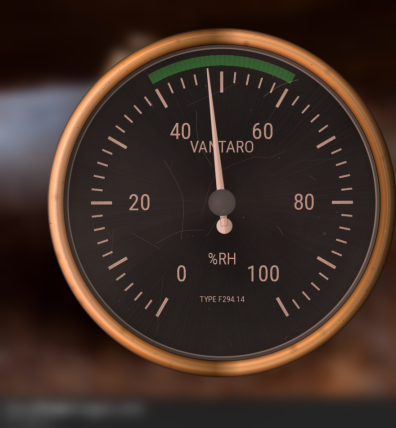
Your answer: 48,%
